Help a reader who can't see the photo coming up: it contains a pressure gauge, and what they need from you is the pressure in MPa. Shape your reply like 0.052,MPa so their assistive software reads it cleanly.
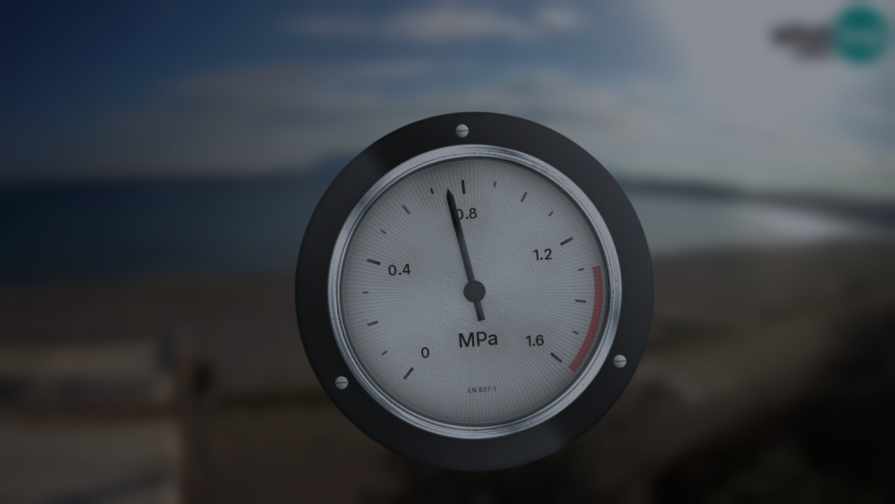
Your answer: 0.75,MPa
